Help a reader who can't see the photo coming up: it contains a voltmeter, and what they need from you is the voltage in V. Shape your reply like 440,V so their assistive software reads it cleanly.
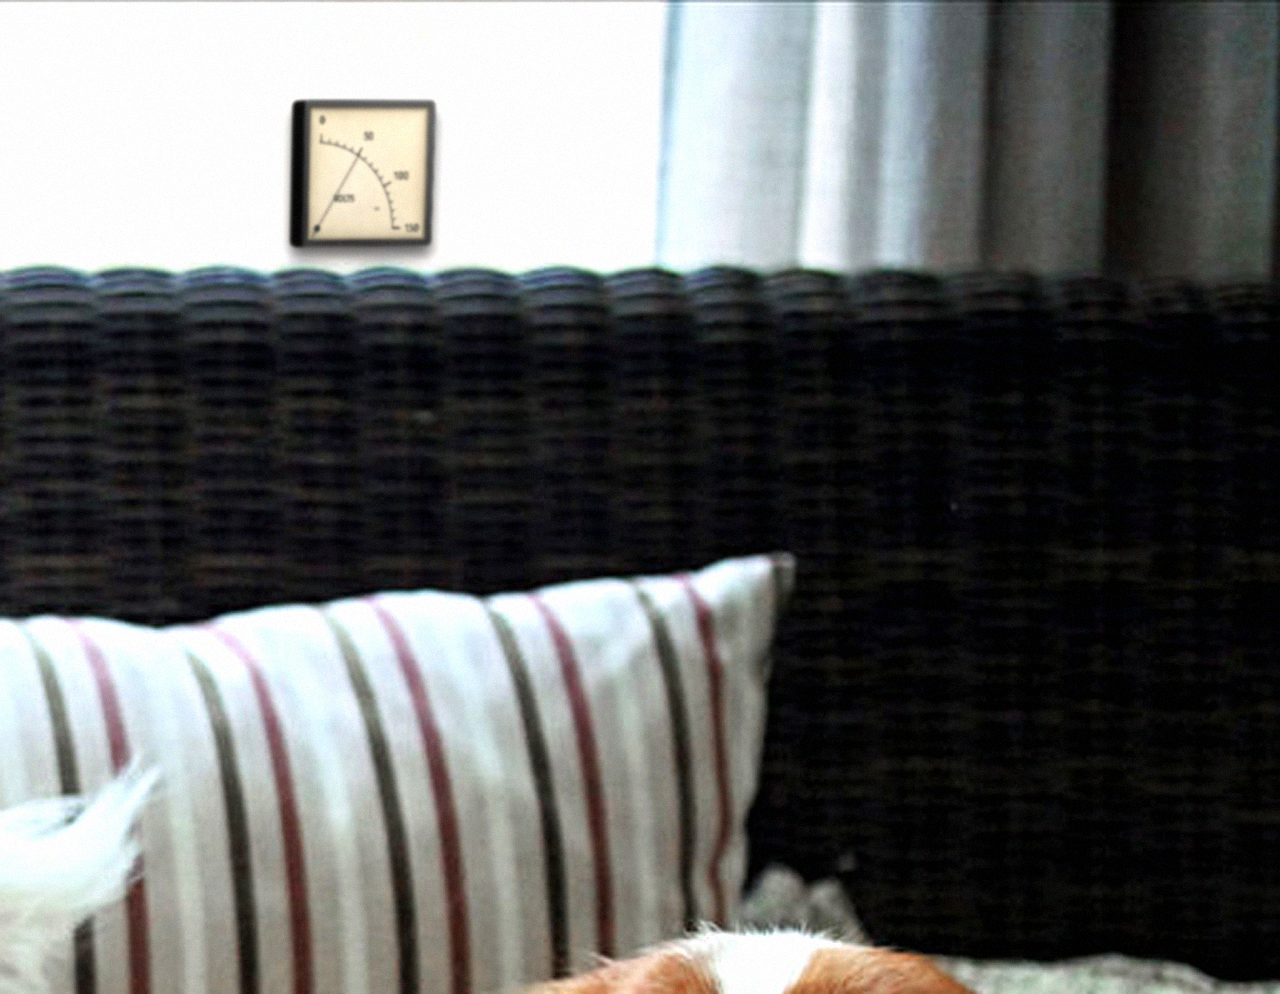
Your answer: 50,V
